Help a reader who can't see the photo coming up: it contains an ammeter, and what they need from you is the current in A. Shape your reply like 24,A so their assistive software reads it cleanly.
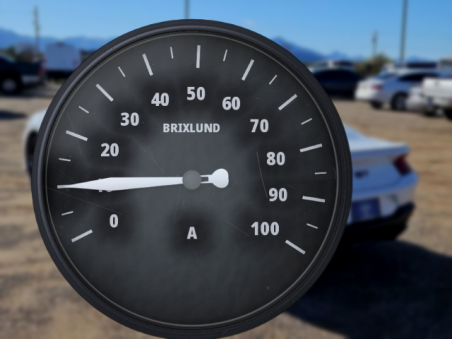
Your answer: 10,A
